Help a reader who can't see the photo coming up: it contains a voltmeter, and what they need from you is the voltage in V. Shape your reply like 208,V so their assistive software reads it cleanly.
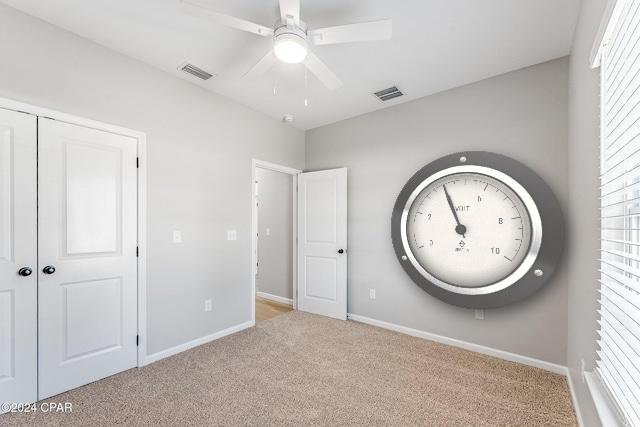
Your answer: 4,V
